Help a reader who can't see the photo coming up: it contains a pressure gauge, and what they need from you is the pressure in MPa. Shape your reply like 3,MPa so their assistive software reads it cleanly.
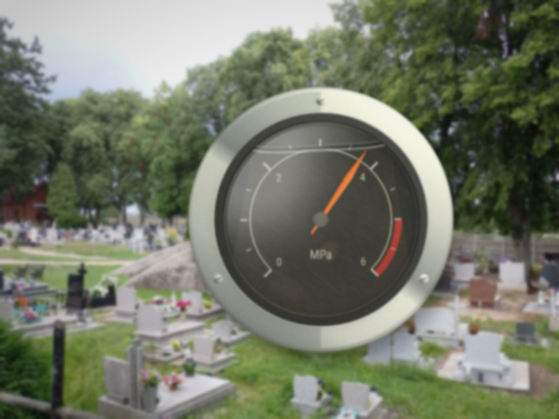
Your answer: 3.75,MPa
